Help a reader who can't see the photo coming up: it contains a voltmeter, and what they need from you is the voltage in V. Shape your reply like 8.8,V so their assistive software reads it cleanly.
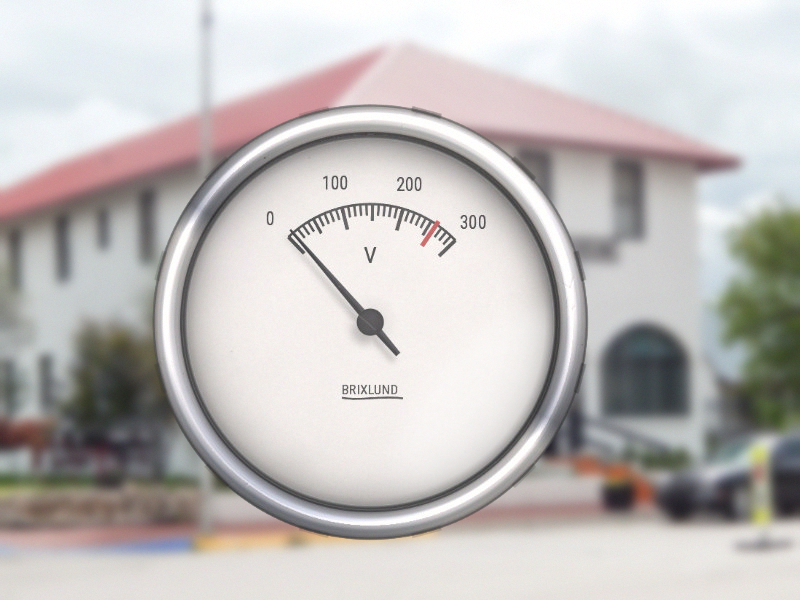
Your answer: 10,V
